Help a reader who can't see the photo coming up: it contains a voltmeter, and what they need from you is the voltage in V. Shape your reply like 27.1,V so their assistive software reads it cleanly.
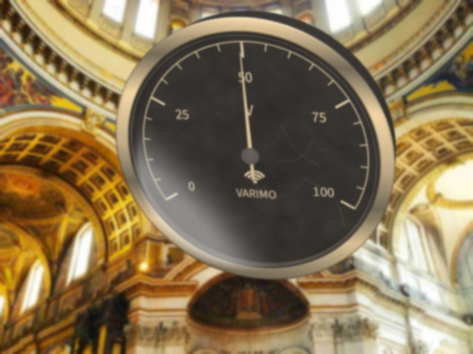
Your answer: 50,V
